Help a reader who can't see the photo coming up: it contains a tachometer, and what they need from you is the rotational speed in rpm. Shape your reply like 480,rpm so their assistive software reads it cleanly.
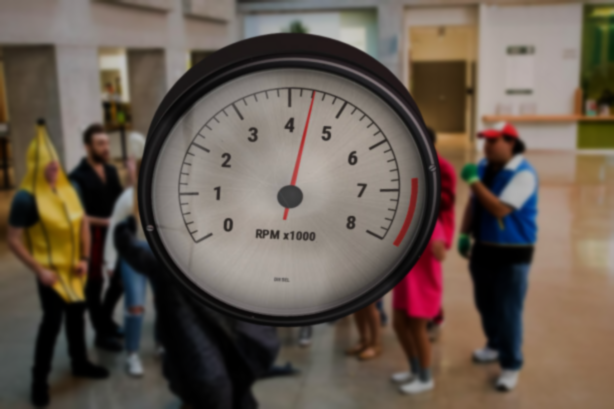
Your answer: 4400,rpm
